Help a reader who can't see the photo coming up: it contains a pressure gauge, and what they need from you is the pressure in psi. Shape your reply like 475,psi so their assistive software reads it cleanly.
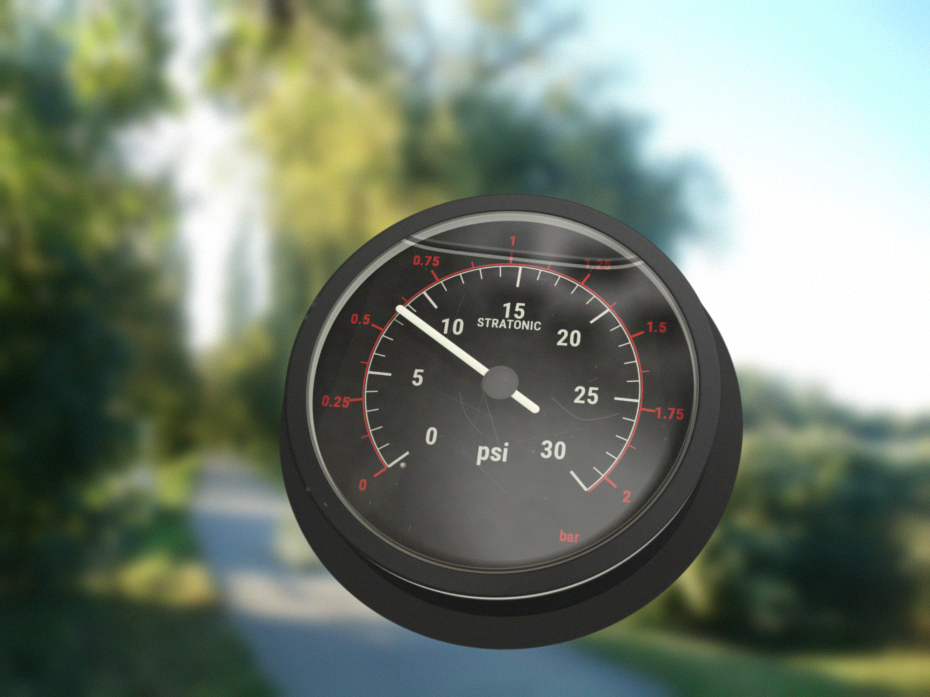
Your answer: 8.5,psi
